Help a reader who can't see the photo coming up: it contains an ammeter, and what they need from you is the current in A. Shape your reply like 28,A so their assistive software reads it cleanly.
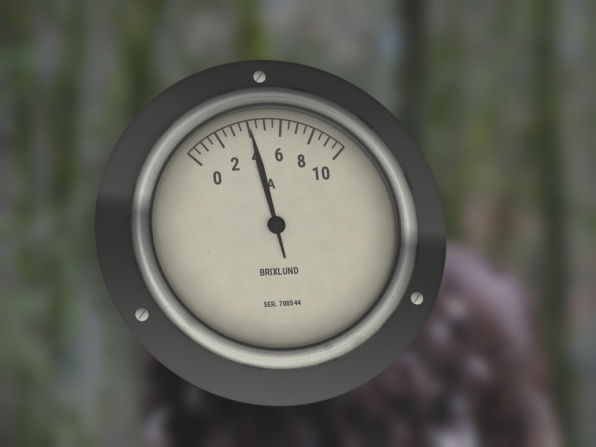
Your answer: 4,A
